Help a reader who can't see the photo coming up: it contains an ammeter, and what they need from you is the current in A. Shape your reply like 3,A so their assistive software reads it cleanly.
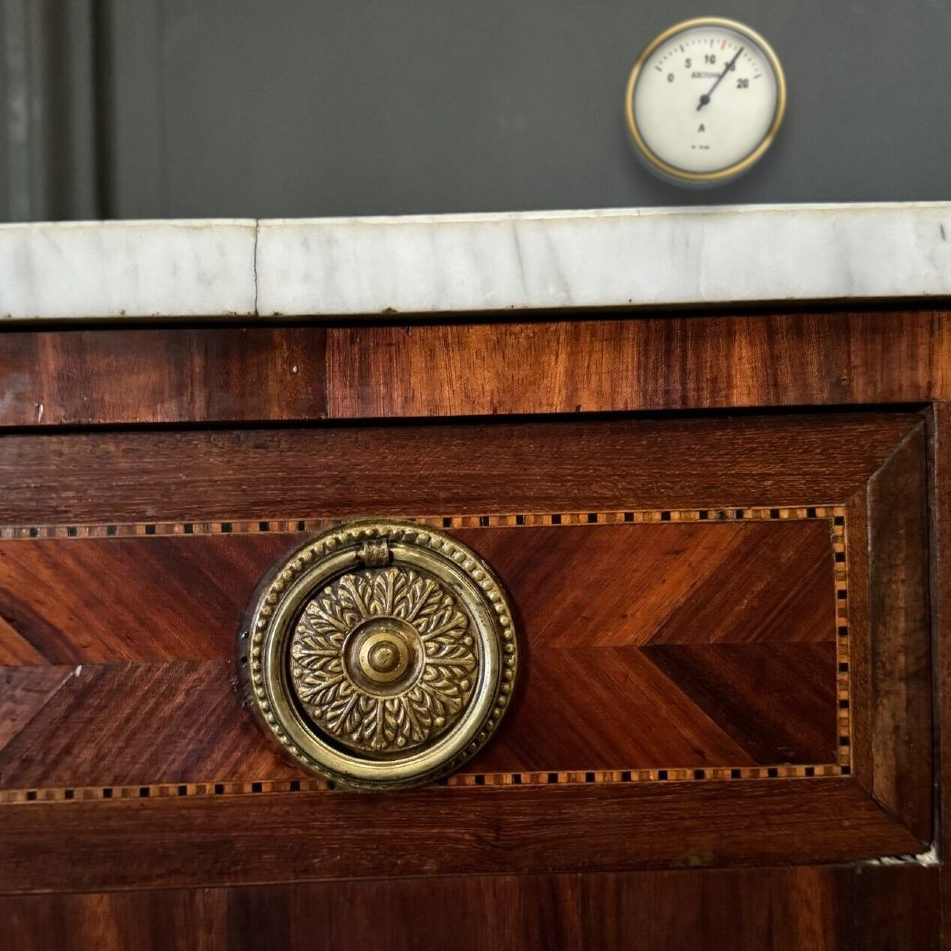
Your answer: 15,A
